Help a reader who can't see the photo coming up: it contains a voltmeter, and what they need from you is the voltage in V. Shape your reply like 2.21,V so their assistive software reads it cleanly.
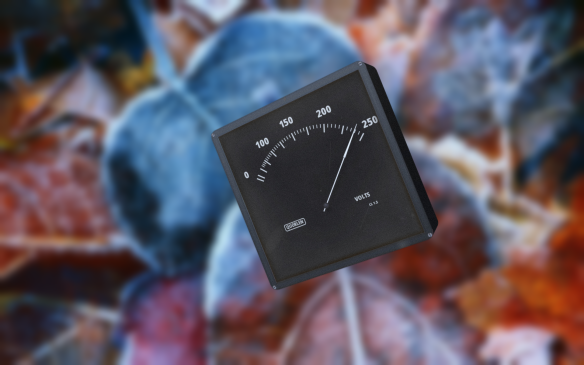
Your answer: 240,V
